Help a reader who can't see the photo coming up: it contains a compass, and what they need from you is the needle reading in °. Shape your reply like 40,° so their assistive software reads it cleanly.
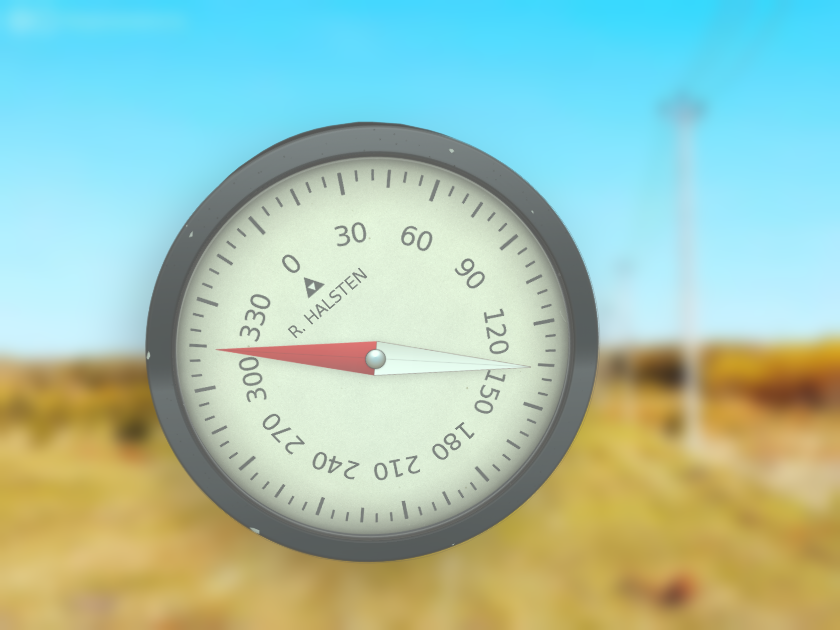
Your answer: 315,°
